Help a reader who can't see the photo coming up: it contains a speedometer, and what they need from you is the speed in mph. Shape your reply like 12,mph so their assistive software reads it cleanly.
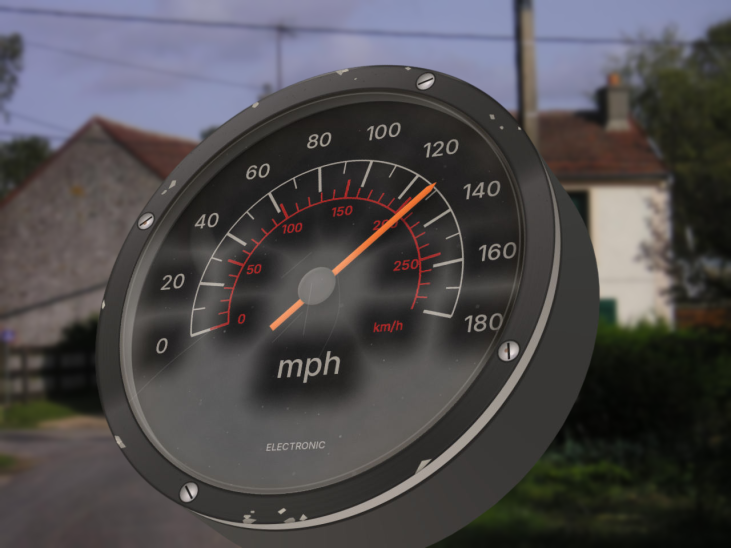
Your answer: 130,mph
